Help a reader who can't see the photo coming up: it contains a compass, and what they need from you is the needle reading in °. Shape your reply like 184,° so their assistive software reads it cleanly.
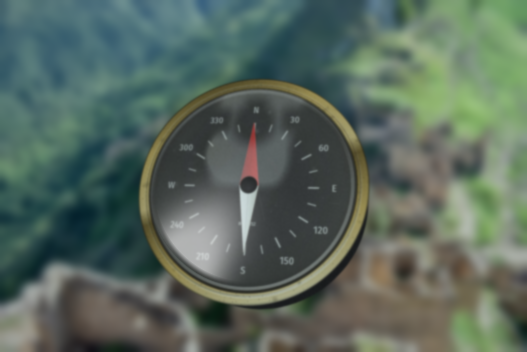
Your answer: 0,°
